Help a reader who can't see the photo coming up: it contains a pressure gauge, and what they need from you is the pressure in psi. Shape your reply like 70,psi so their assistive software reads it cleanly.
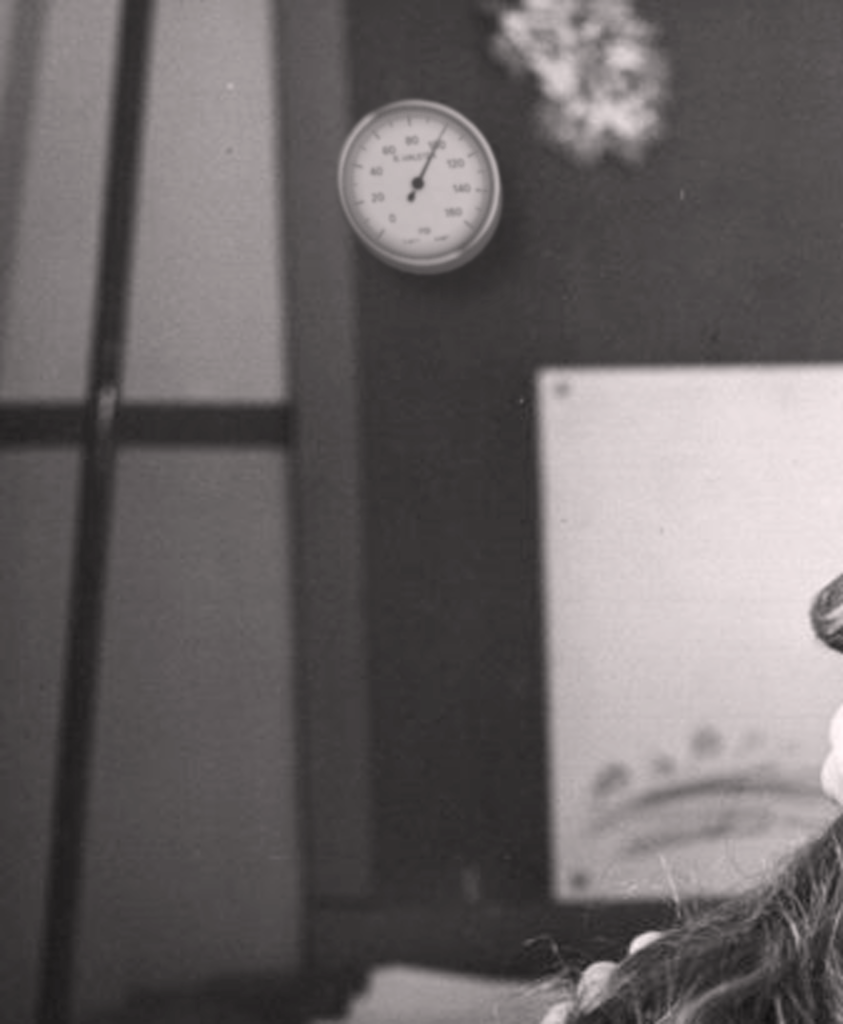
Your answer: 100,psi
